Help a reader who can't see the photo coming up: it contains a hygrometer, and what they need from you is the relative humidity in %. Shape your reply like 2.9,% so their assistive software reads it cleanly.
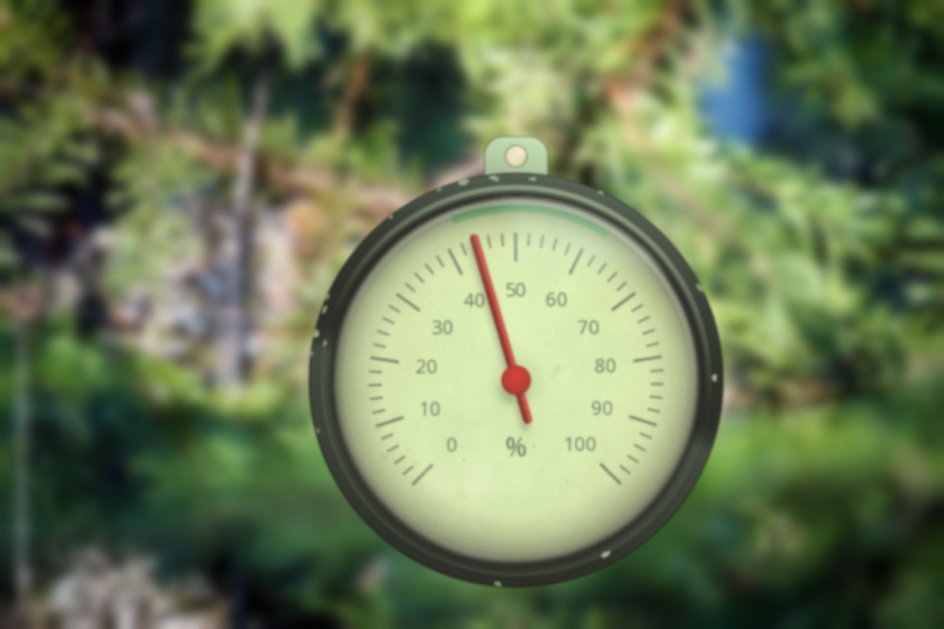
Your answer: 44,%
